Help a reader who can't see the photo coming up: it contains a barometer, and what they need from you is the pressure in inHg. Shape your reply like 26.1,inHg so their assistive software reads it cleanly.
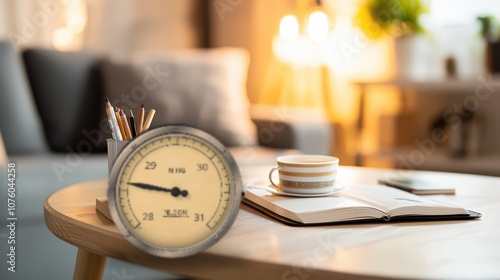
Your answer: 28.6,inHg
